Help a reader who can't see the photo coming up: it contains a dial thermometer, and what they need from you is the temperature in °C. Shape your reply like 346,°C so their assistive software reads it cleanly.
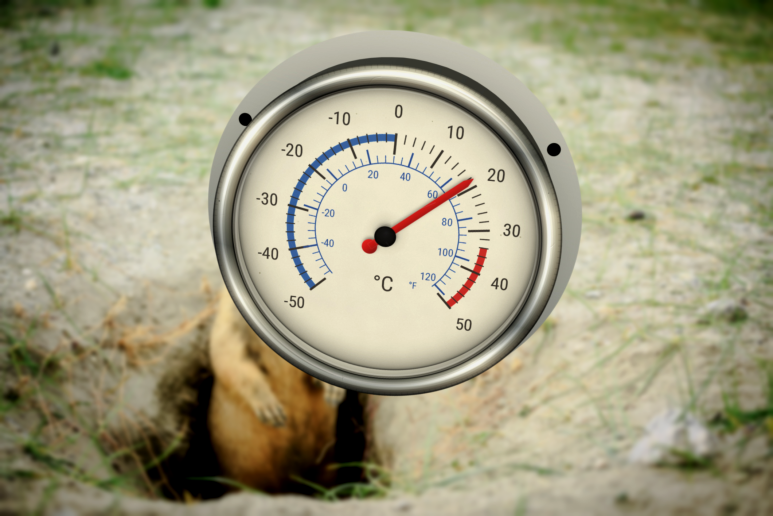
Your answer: 18,°C
